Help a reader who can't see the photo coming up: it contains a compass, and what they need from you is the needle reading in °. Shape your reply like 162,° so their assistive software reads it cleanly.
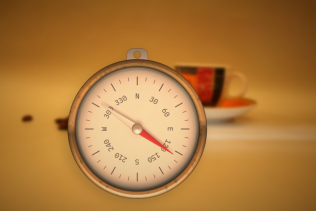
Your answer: 125,°
